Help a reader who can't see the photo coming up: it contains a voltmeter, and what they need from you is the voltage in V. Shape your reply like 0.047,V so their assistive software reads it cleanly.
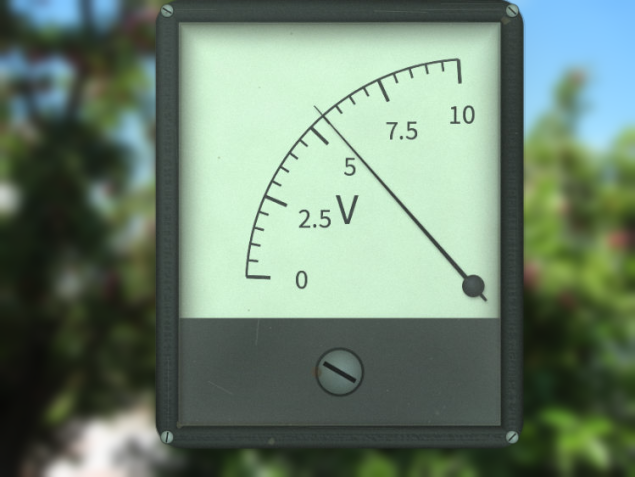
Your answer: 5.5,V
